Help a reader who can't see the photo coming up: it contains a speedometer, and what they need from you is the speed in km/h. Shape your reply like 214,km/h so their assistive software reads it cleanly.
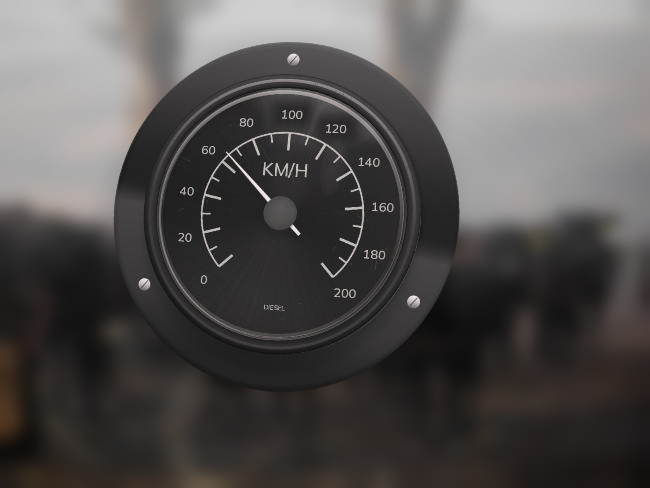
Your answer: 65,km/h
